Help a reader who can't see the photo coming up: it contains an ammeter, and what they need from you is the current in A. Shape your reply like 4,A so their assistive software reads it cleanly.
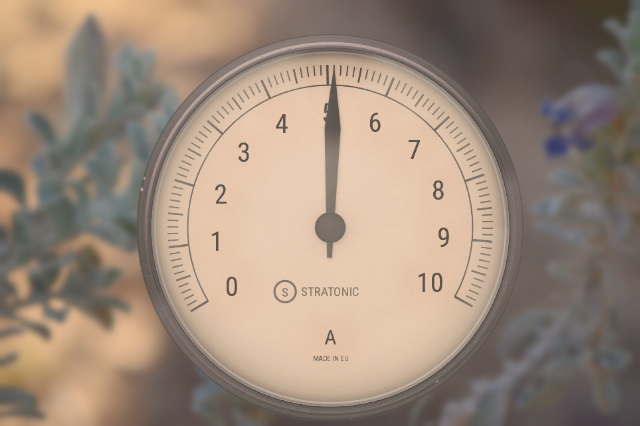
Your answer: 5.1,A
